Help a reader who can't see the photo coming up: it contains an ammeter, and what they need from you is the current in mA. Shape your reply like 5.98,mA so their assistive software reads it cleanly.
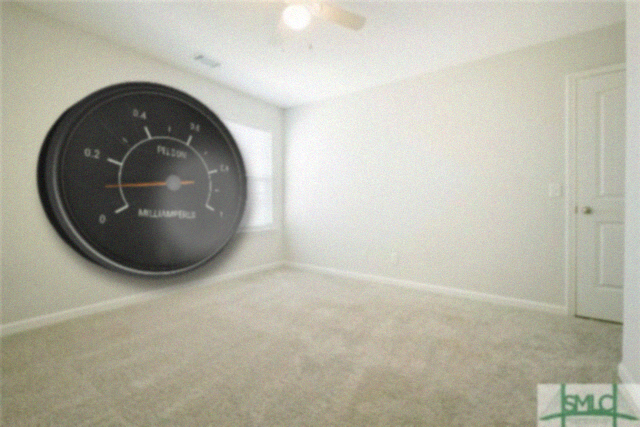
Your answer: 0.1,mA
